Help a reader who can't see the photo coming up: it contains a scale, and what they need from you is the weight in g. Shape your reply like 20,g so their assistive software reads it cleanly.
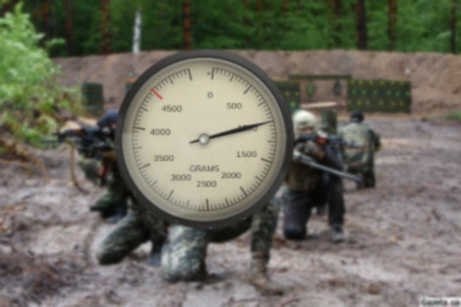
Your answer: 1000,g
